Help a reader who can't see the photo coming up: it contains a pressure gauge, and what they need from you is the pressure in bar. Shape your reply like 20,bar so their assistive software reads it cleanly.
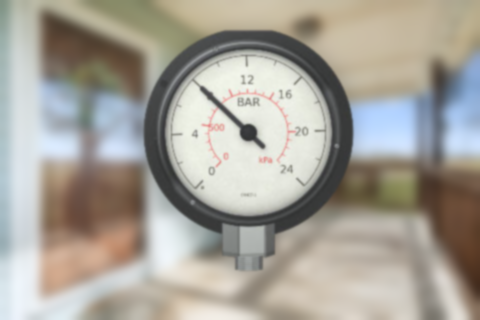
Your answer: 8,bar
